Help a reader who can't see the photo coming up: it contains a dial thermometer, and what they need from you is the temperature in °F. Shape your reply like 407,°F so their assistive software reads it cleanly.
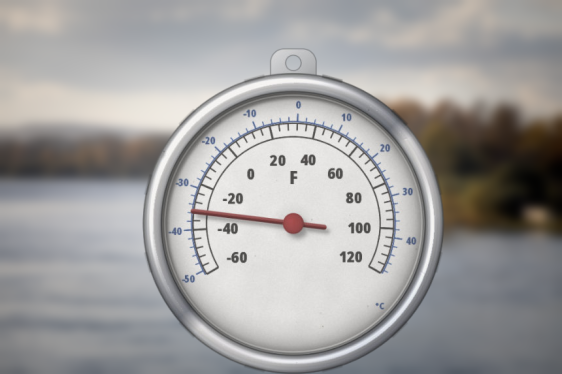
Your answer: -32,°F
